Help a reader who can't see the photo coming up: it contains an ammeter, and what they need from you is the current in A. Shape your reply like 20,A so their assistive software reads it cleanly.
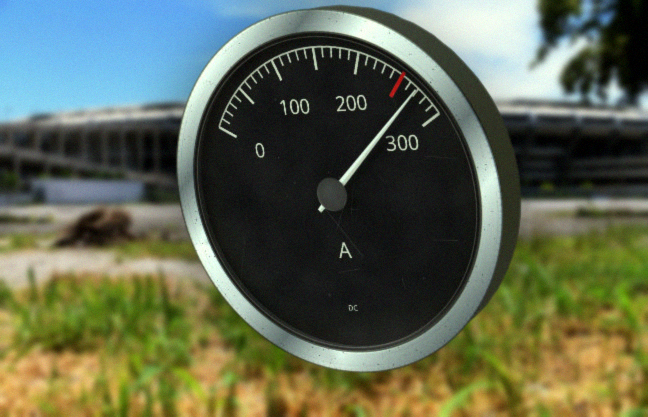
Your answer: 270,A
